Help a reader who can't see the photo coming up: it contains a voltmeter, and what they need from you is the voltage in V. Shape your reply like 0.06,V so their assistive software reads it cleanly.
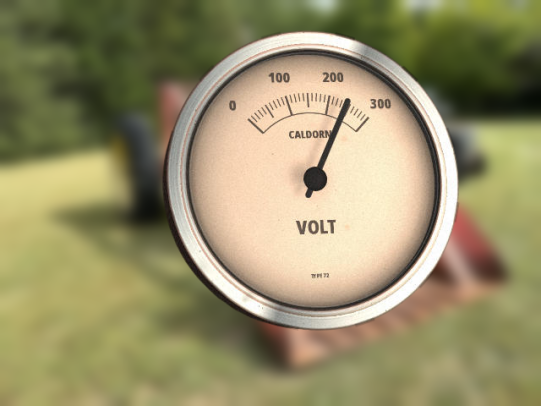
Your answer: 240,V
